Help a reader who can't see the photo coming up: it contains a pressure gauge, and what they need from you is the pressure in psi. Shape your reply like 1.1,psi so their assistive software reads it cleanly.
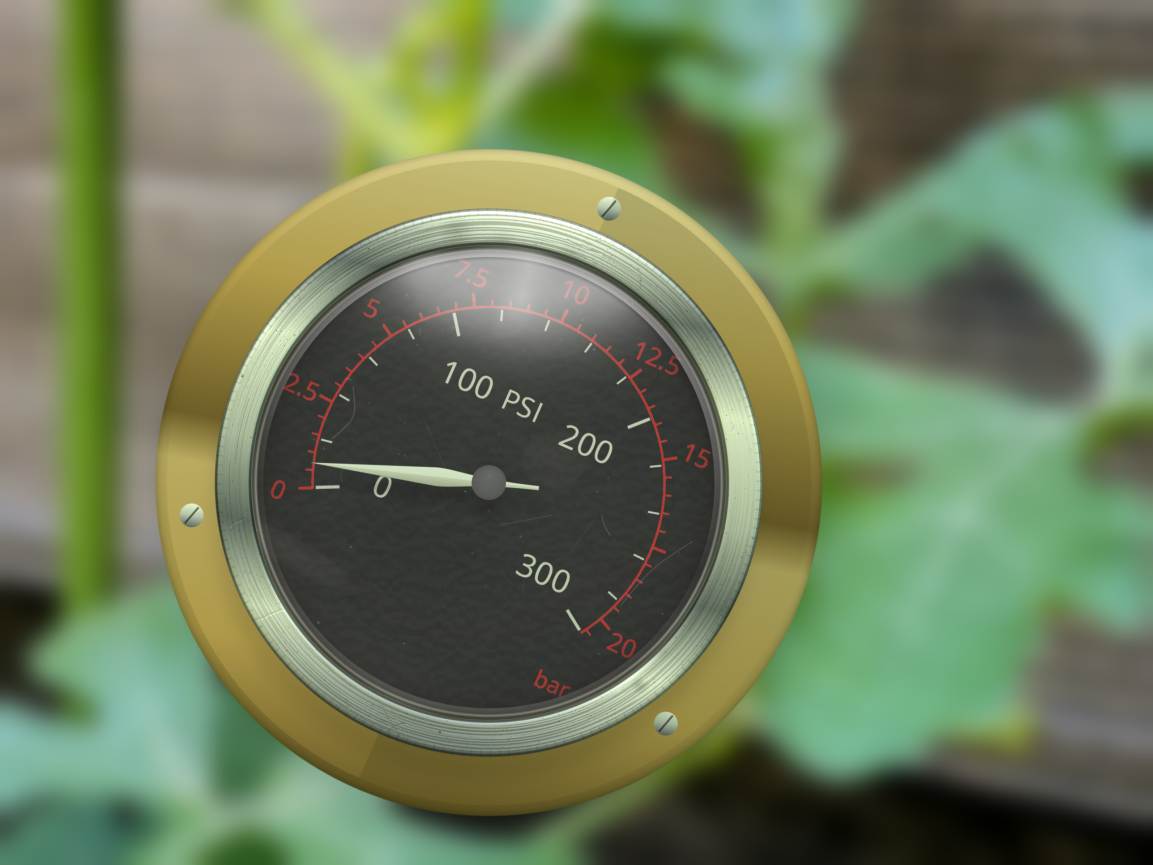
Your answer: 10,psi
